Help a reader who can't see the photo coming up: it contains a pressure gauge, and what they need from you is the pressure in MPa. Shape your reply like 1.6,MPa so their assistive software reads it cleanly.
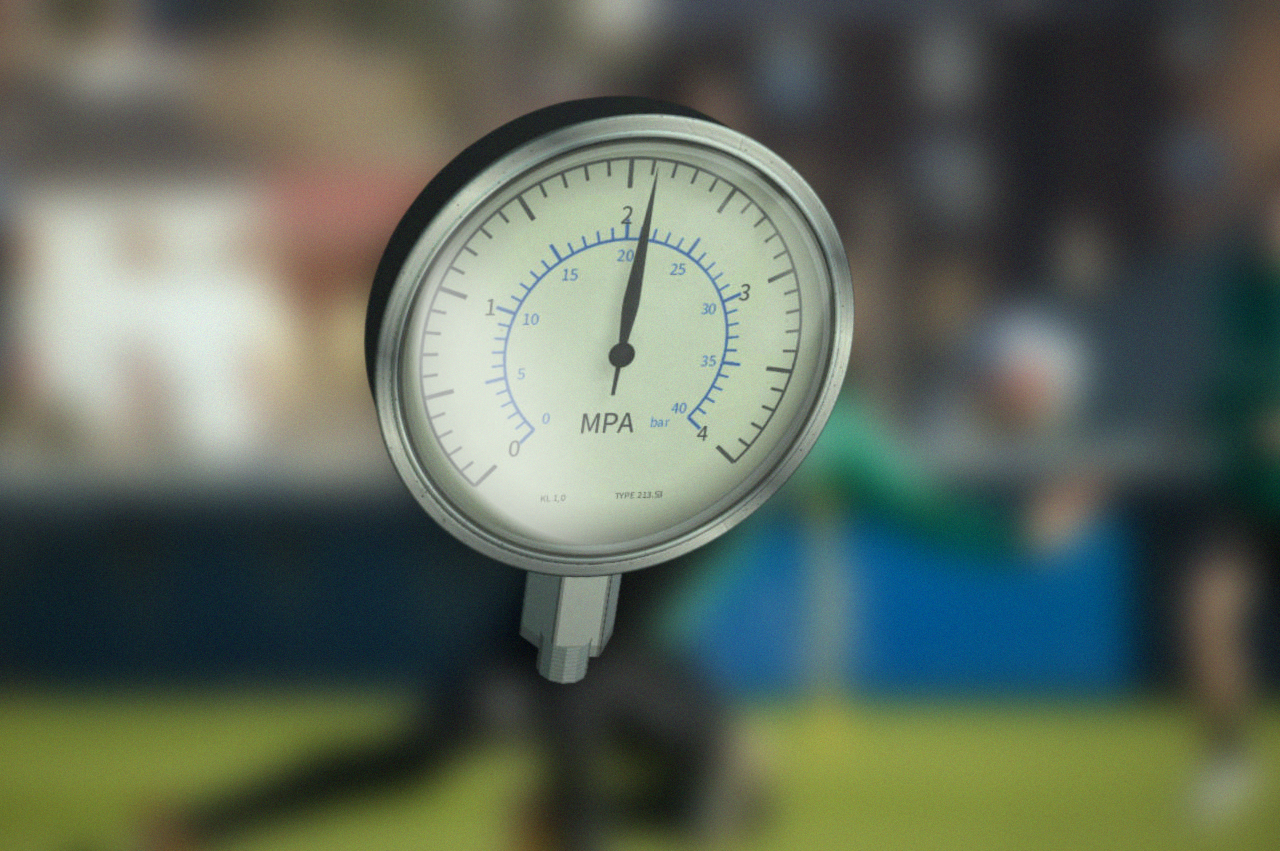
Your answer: 2.1,MPa
